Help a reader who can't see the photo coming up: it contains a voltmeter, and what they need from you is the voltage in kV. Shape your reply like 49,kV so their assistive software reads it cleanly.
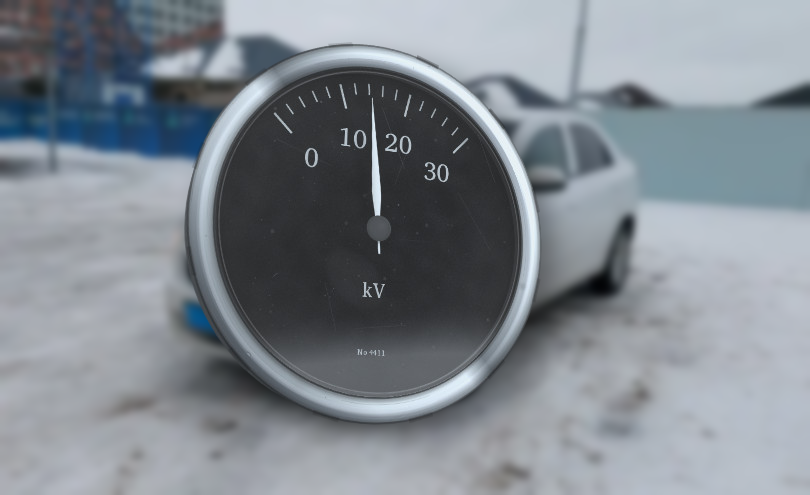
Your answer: 14,kV
